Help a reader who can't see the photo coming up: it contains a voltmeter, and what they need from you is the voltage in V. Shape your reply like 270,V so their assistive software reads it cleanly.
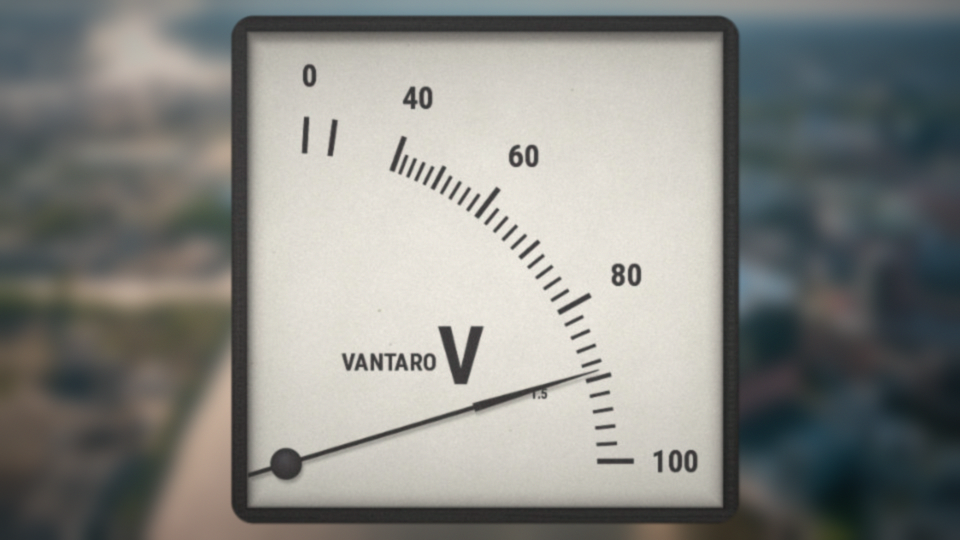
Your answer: 89,V
